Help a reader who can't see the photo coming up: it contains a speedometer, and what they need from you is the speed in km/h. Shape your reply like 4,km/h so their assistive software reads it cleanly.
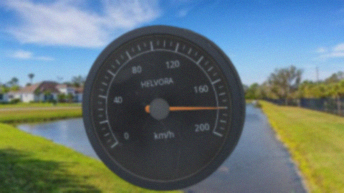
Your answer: 180,km/h
